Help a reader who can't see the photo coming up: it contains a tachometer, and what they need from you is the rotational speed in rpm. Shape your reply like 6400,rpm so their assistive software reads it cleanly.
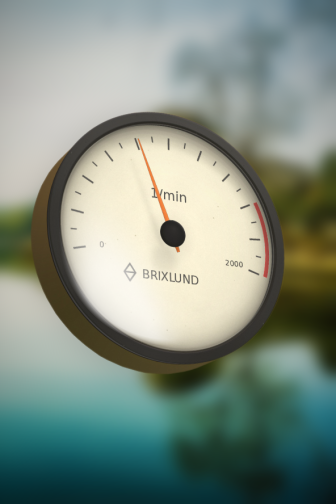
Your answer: 800,rpm
